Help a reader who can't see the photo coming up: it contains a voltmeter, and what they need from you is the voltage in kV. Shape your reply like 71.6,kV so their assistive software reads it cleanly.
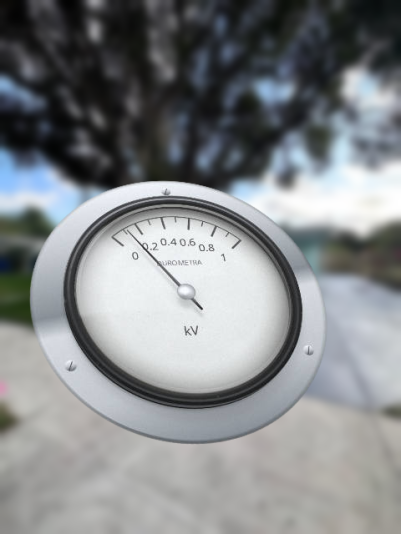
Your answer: 0.1,kV
